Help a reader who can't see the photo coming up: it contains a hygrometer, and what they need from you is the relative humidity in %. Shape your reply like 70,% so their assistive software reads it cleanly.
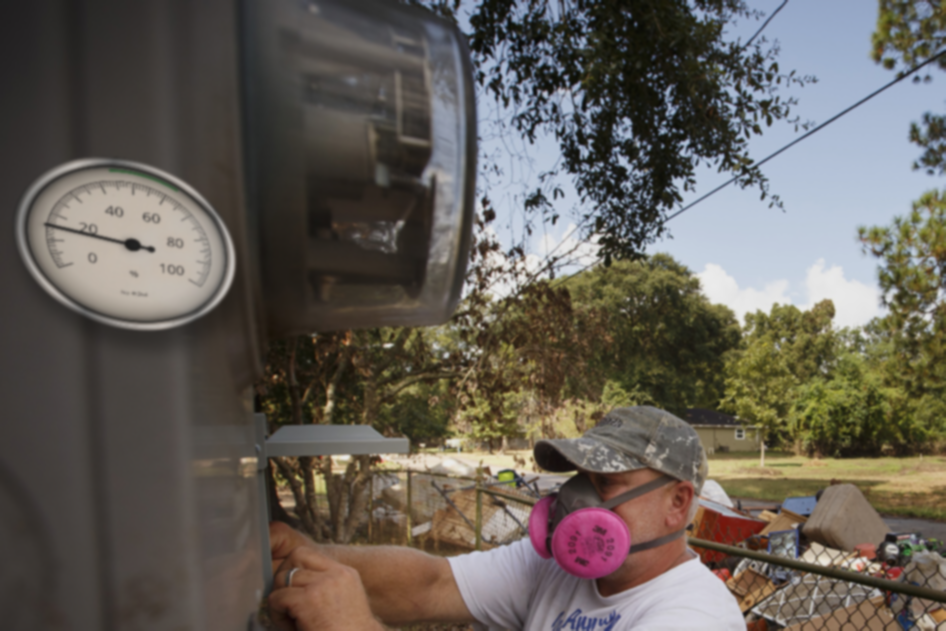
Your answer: 15,%
